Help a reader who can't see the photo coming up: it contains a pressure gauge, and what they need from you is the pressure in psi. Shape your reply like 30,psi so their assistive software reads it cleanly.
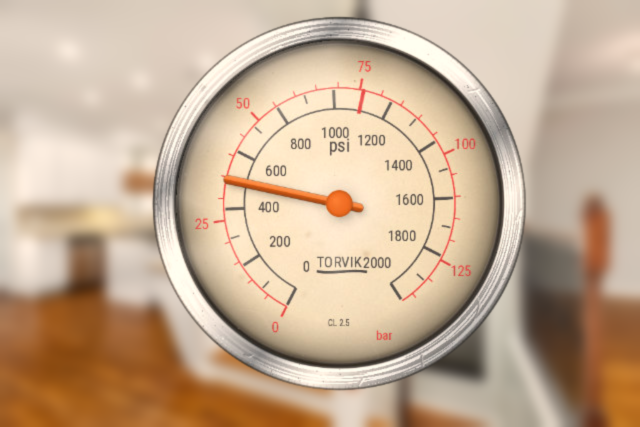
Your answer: 500,psi
